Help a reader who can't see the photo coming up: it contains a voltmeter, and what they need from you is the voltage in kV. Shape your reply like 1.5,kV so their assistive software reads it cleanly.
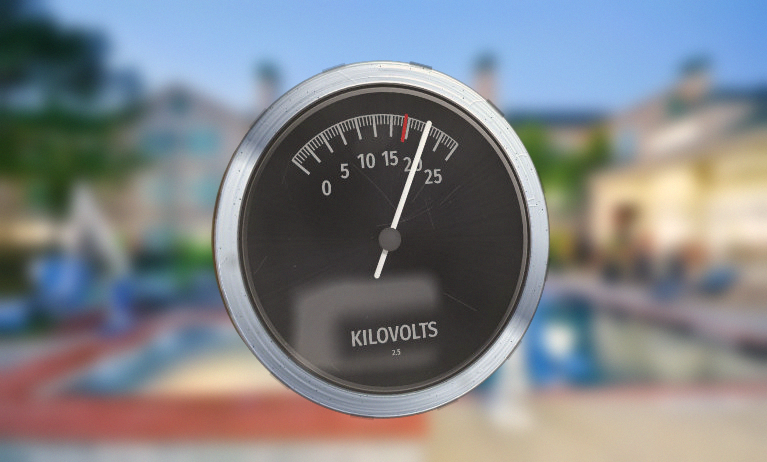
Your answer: 20,kV
